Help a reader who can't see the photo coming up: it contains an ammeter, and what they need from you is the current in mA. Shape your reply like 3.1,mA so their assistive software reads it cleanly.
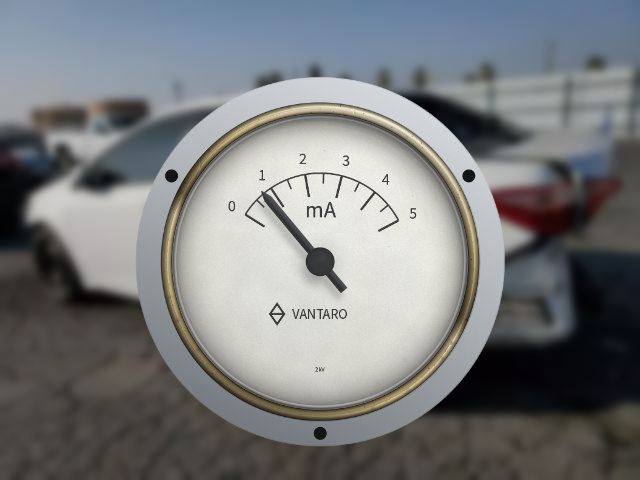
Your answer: 0.75,mA
